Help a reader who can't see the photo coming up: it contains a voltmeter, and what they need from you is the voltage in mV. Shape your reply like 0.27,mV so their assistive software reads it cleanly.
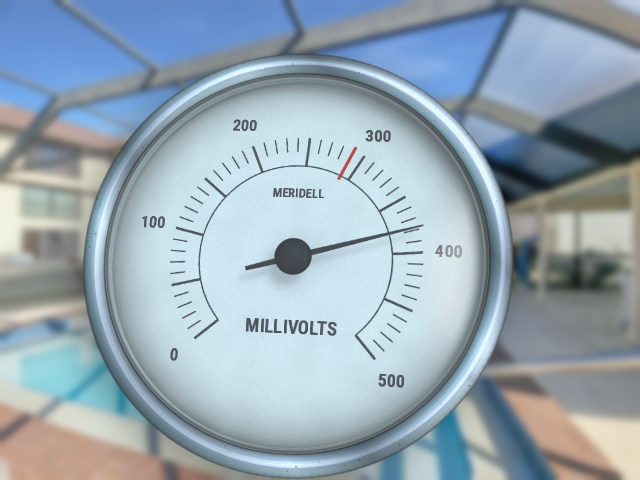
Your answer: 380,mV
